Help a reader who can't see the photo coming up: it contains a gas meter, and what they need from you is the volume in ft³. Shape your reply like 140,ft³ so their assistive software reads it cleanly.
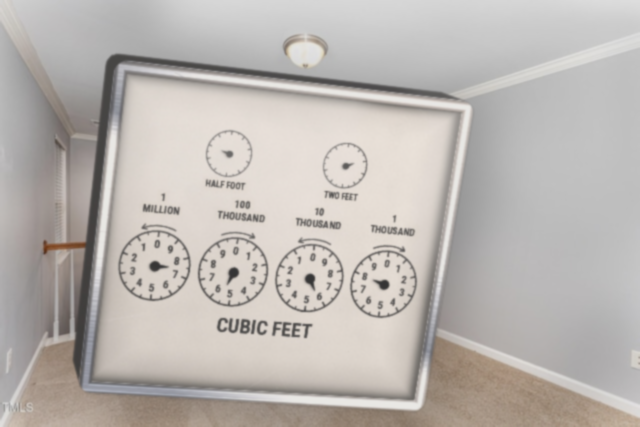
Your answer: 755800,ft³
